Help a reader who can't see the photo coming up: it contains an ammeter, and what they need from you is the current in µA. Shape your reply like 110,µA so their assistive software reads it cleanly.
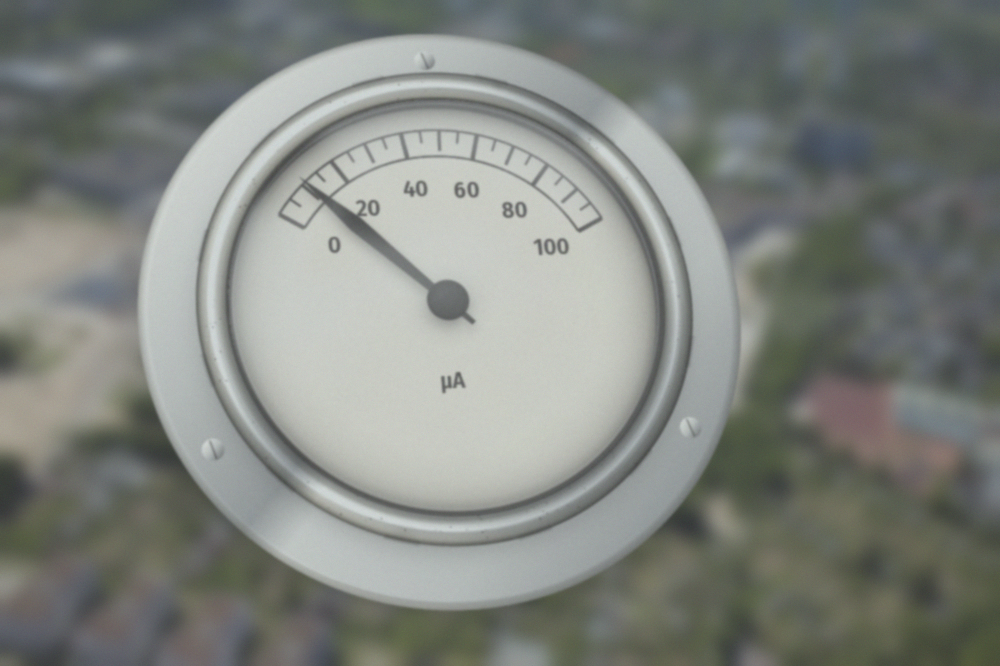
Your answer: 10,µA
